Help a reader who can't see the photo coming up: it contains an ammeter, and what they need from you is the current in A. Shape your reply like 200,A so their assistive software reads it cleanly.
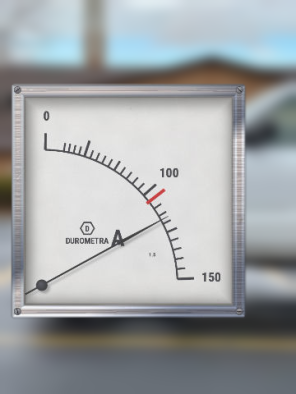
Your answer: 117.5,A
